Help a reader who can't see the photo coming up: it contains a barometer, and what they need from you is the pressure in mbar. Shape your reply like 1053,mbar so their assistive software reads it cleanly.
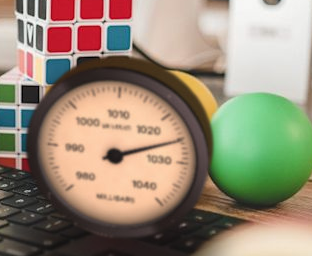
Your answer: 1025,mbar
